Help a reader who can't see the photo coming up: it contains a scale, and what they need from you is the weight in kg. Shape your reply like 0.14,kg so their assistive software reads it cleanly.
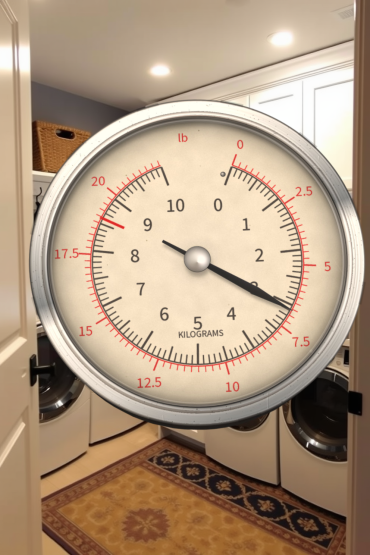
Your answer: 3.1,kg
